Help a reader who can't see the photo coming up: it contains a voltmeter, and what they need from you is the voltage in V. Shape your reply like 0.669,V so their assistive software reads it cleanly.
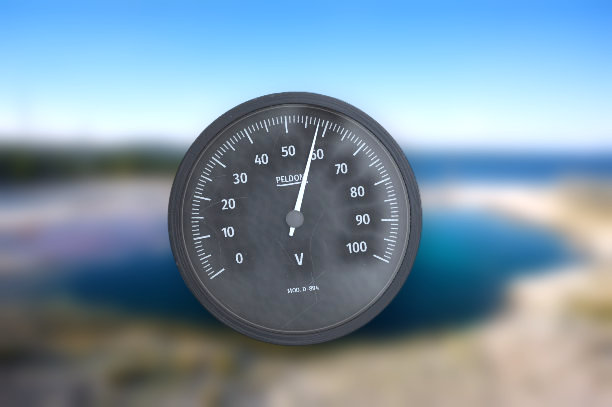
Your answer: 58,V
